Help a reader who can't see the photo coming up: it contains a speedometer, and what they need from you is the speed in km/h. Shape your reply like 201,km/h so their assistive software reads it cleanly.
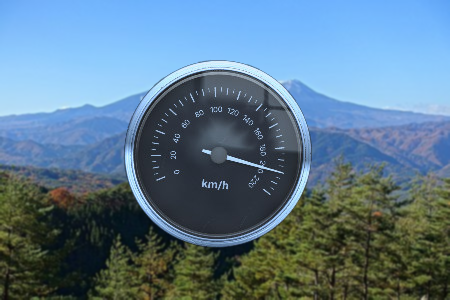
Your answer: 200,km/h
